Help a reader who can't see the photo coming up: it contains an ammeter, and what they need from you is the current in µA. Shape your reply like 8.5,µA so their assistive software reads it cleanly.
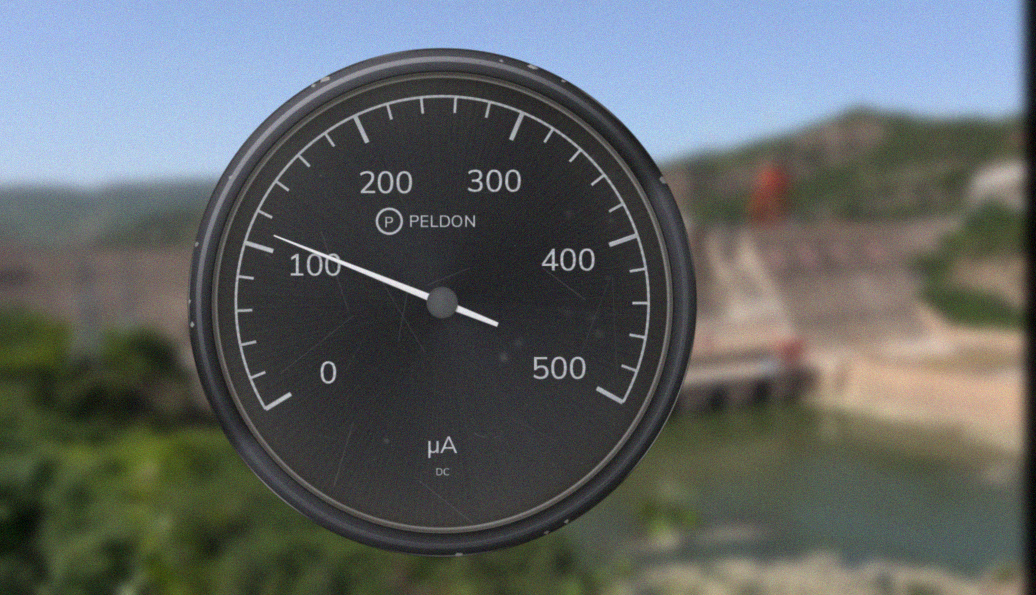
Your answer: 110,µA
